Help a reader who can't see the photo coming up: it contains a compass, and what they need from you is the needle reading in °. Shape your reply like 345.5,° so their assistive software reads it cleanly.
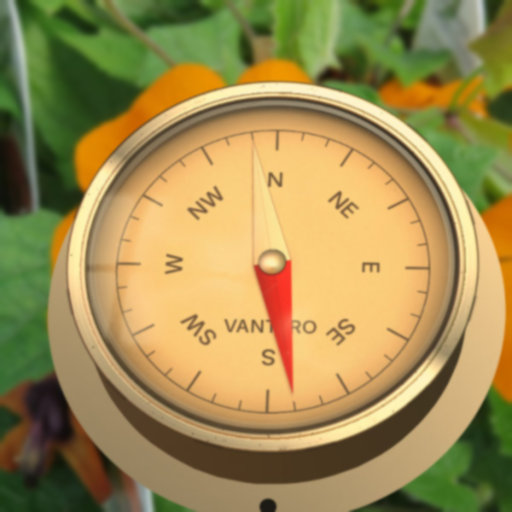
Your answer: 170,°
